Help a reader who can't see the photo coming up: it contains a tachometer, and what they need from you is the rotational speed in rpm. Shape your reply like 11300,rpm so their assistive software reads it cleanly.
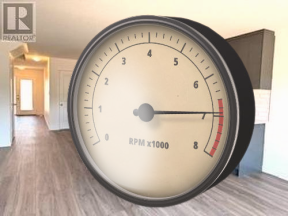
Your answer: 6900,rpm
